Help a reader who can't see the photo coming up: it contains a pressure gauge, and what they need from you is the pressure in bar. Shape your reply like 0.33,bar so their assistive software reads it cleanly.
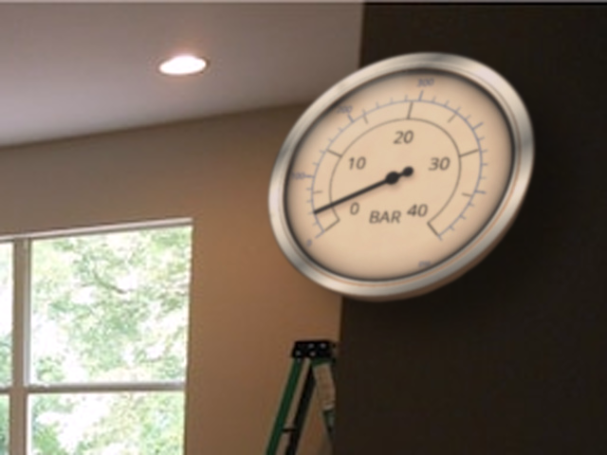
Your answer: 2.5,bar
